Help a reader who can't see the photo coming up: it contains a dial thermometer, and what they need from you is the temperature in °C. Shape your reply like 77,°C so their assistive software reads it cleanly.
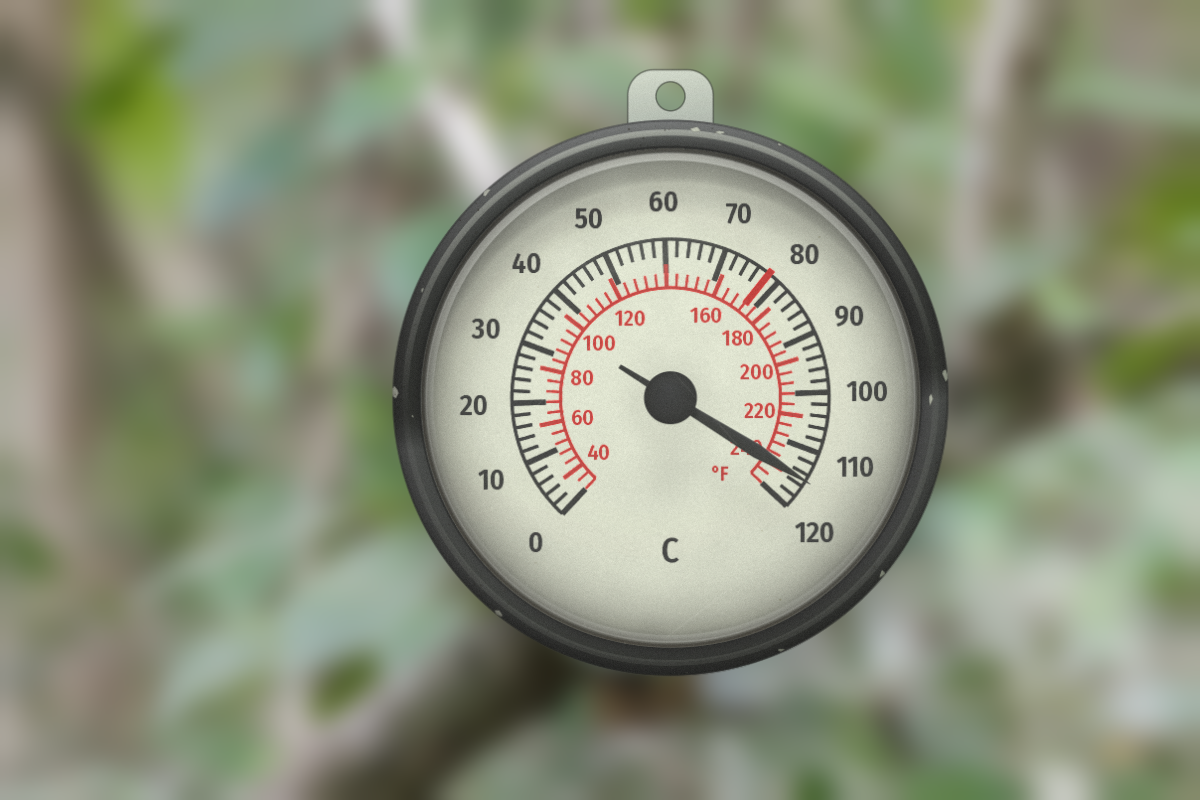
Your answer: 115,°C
